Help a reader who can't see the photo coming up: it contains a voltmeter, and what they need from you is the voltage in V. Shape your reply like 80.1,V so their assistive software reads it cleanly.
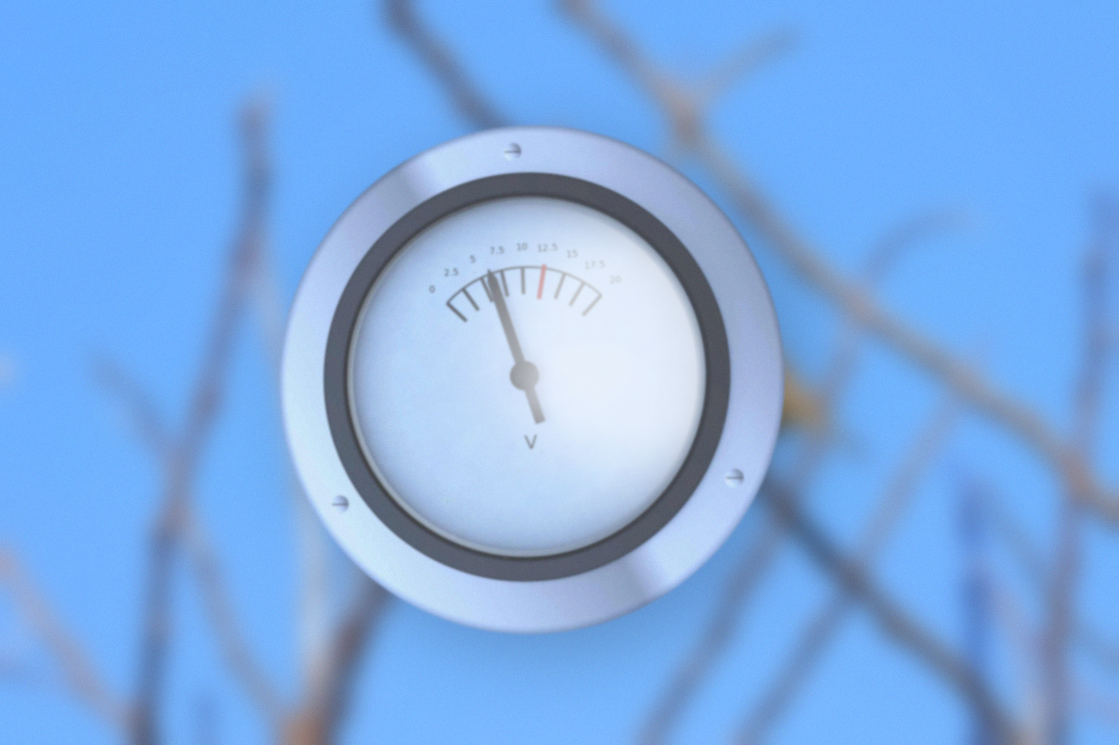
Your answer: 6.25,V
